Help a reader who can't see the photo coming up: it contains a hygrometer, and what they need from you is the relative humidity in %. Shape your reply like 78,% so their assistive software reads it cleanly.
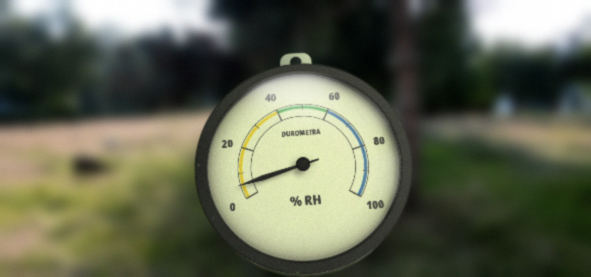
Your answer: 5,%
